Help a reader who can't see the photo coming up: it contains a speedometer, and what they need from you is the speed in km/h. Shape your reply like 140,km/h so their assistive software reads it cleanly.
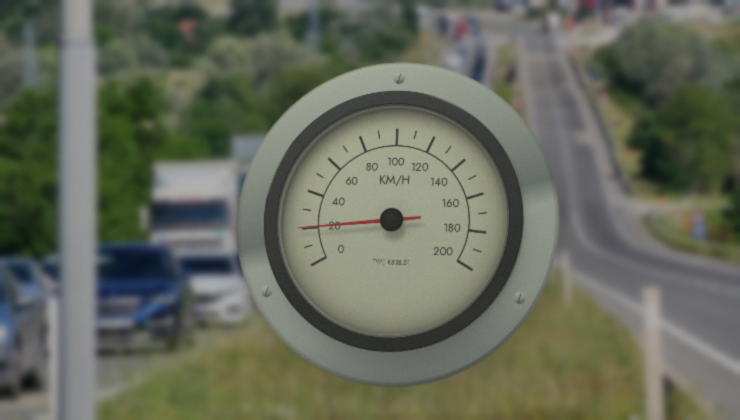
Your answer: 20,km/h
